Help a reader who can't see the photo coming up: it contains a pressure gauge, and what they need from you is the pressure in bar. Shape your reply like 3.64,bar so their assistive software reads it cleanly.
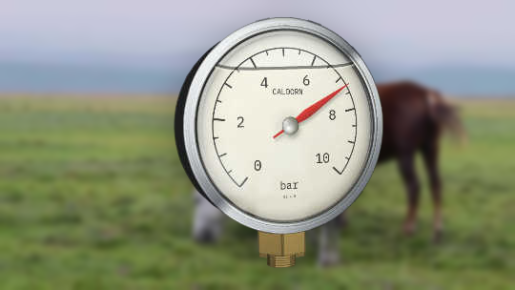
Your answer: 7.25,bar
